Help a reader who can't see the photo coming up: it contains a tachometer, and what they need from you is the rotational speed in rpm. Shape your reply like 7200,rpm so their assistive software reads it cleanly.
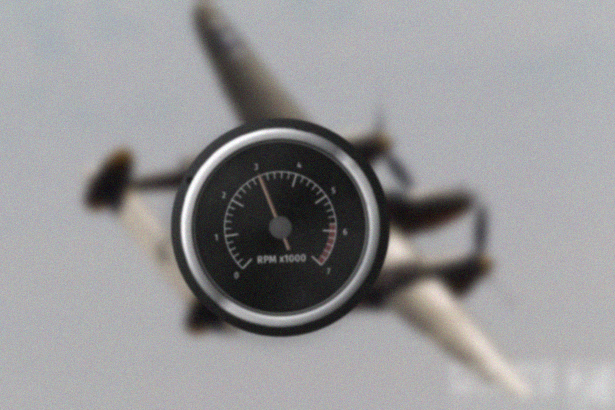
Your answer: 3000,rpm
